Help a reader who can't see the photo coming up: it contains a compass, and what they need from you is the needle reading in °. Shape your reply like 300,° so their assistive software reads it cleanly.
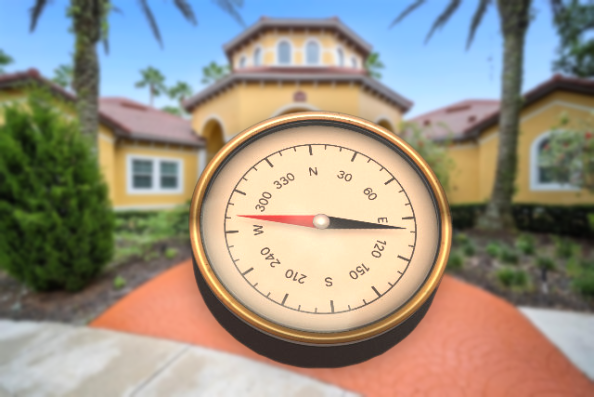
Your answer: 280,°
